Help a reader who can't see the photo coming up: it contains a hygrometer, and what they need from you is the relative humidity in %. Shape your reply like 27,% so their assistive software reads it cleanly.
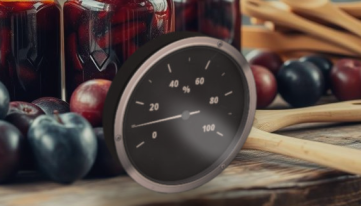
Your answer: 10,%
